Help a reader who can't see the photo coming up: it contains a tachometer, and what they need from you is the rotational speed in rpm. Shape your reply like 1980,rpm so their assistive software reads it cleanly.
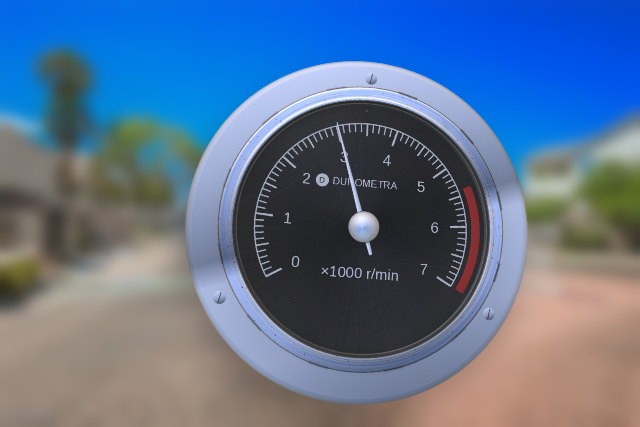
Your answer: 3000,rpm
